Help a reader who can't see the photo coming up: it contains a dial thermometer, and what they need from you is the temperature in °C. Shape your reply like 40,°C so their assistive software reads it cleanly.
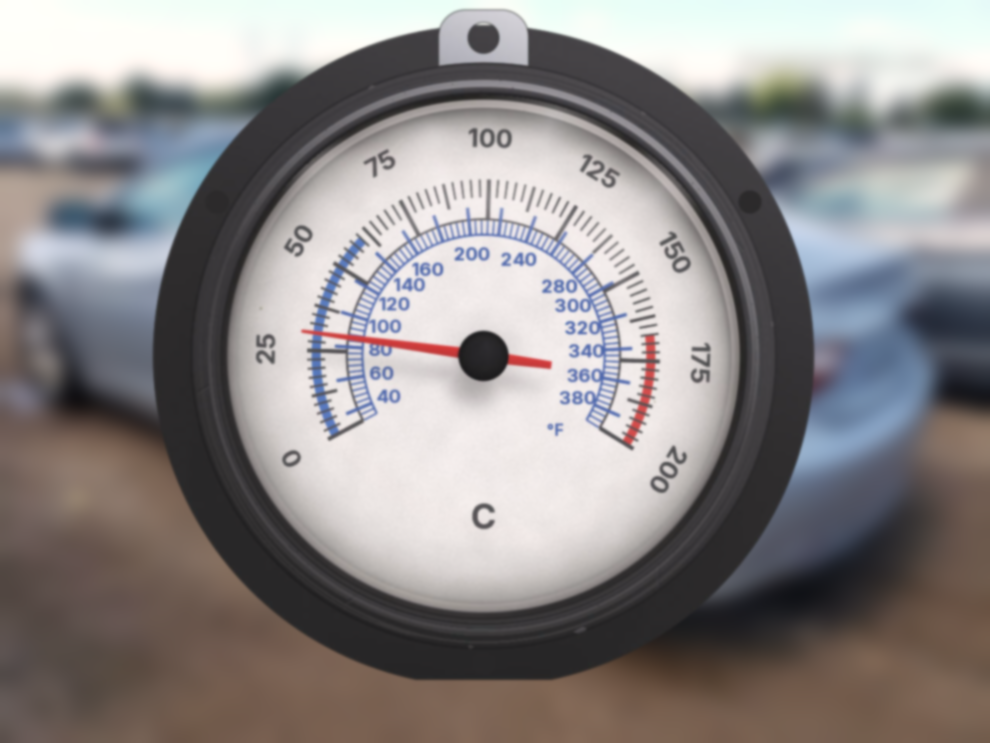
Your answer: 30,°C
